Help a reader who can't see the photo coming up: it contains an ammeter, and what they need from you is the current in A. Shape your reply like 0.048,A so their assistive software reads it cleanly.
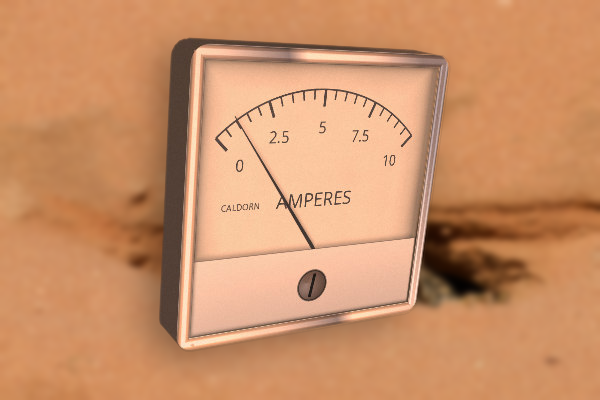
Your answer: 1,A
